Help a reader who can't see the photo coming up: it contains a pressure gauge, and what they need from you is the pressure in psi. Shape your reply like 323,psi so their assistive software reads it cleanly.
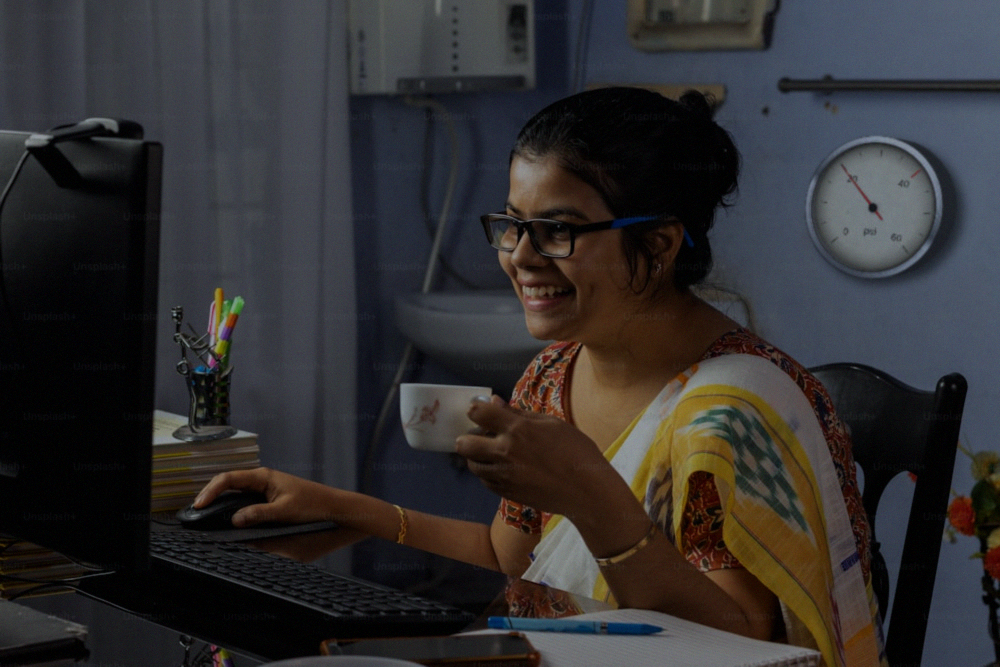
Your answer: 20,psi
